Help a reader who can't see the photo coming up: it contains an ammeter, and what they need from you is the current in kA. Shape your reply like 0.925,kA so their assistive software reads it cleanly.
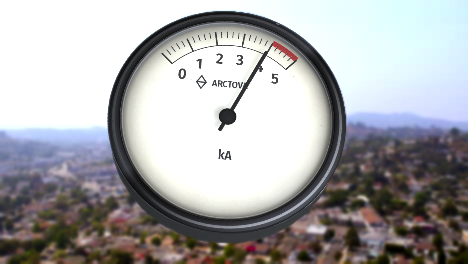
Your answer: 4,kA
